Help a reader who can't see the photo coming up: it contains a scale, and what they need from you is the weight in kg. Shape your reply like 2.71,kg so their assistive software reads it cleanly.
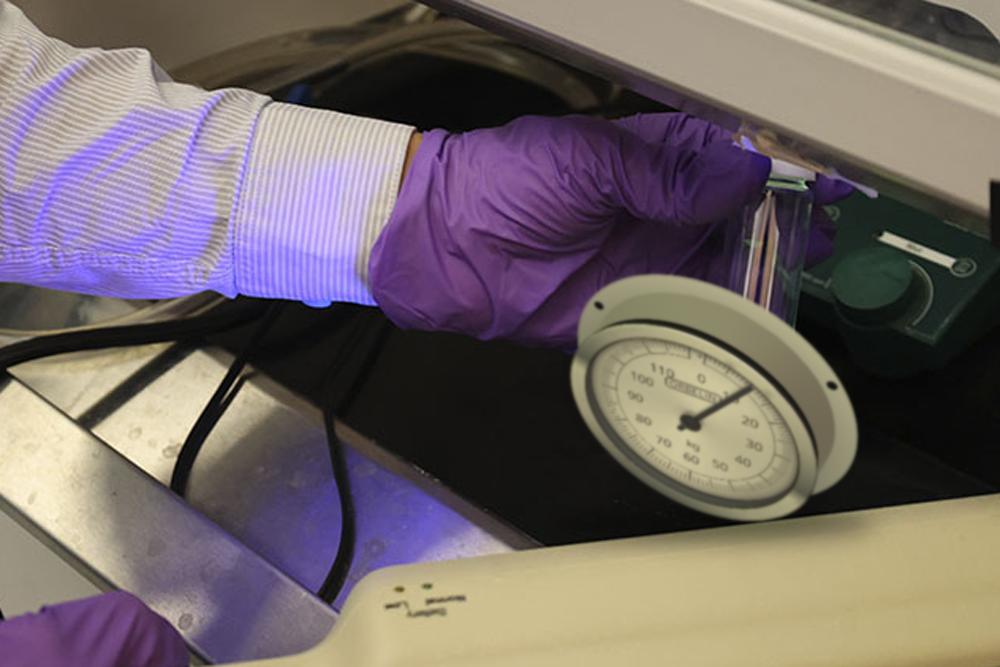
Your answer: 10,kg
